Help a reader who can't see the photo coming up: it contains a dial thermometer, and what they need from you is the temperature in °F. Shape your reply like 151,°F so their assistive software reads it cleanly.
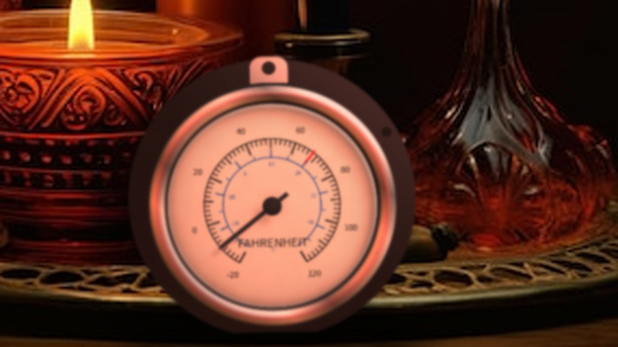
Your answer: -10,°F
